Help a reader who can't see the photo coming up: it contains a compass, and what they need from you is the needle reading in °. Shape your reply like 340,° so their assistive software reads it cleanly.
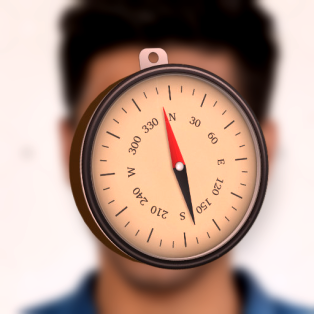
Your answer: 350,°
